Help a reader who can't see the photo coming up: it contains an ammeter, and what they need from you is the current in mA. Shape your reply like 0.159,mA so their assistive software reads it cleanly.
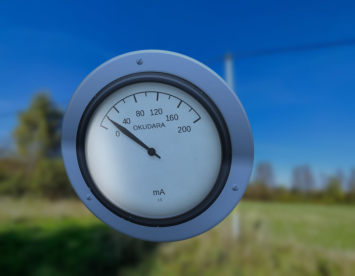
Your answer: 20,mA
